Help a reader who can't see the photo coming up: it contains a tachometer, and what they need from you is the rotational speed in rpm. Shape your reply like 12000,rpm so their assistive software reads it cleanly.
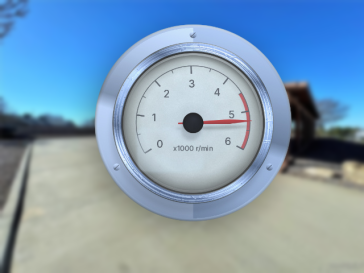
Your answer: 5250,rpm
